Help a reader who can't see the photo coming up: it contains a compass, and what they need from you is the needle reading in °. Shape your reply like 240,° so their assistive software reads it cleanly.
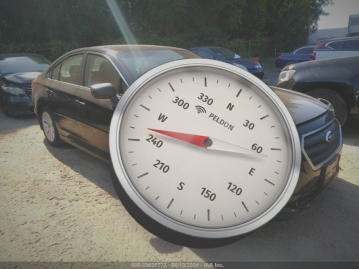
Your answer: 250,°
